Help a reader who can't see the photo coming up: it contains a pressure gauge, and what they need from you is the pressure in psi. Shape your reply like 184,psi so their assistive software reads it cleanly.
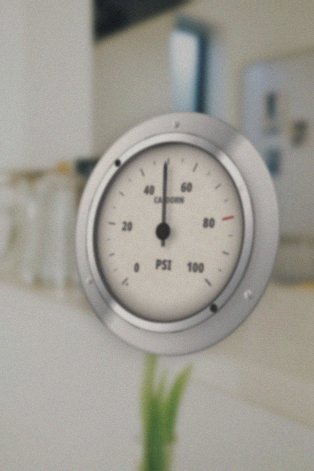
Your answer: 50,psi
